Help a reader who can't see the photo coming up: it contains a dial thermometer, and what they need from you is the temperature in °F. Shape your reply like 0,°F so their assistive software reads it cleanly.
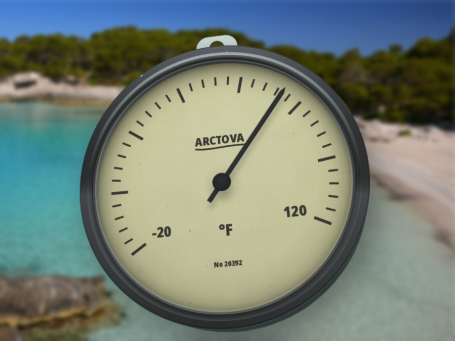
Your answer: 74,°F
